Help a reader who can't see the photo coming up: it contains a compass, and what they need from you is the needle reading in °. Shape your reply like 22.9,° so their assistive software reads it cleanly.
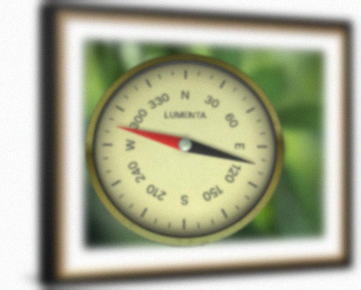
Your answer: 285,°
